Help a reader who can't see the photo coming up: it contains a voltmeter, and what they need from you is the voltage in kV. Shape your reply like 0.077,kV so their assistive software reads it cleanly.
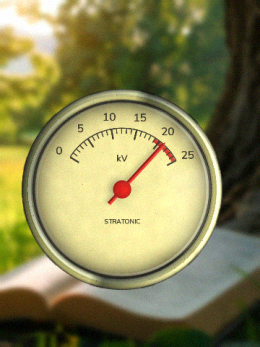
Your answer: 21,kV
